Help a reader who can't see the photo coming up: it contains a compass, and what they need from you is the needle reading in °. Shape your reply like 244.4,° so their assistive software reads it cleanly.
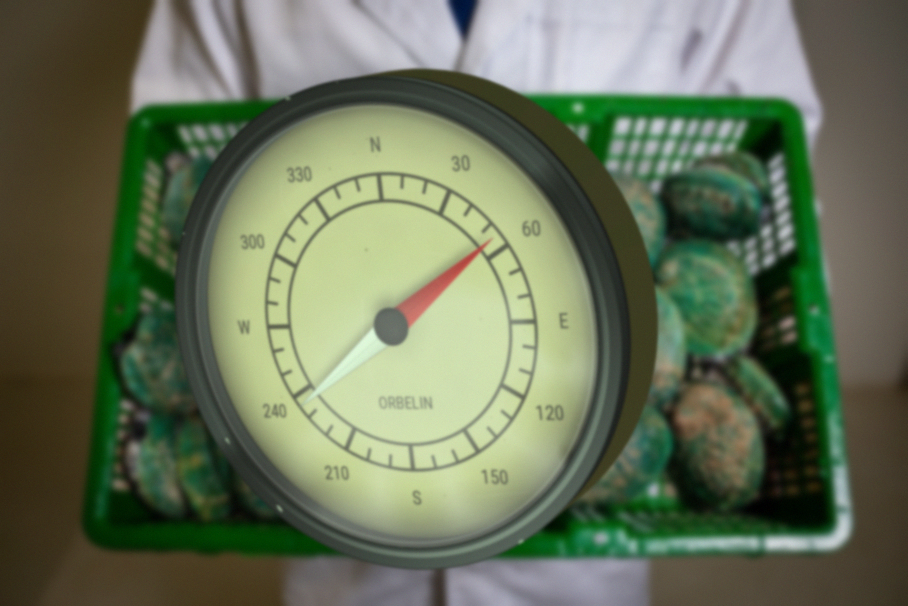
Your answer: 55,°
